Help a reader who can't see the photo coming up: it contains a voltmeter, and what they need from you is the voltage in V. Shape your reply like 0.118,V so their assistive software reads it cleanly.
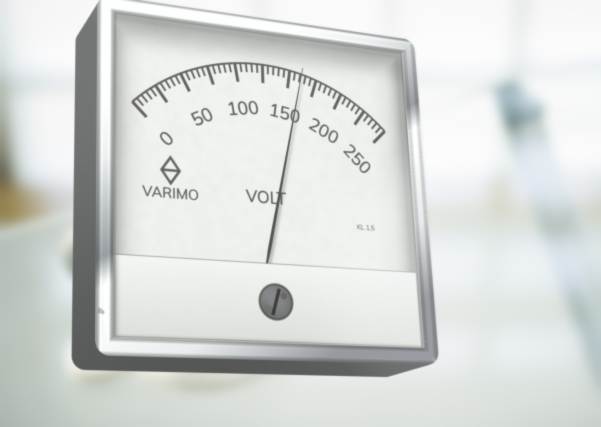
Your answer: 160,V
